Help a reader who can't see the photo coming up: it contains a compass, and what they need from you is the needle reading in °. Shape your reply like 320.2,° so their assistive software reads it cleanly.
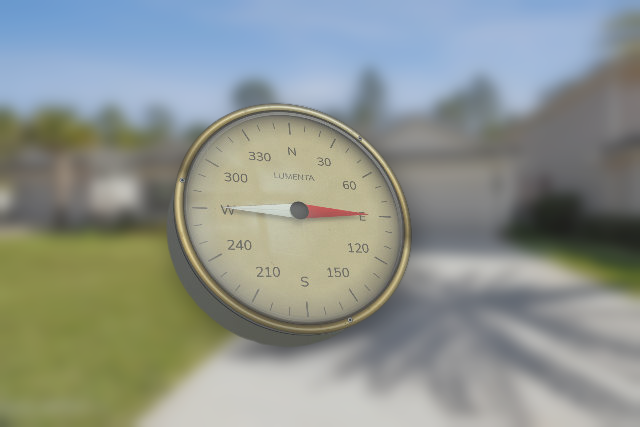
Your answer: 90,°
